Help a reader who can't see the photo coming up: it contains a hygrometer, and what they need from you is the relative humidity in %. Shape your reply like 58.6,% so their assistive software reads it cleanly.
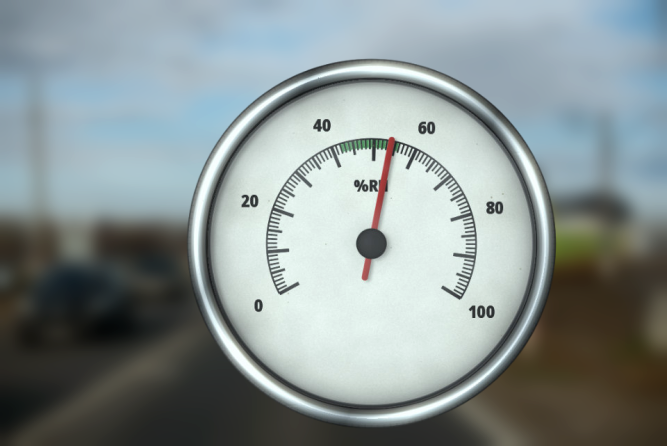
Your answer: 54,%
